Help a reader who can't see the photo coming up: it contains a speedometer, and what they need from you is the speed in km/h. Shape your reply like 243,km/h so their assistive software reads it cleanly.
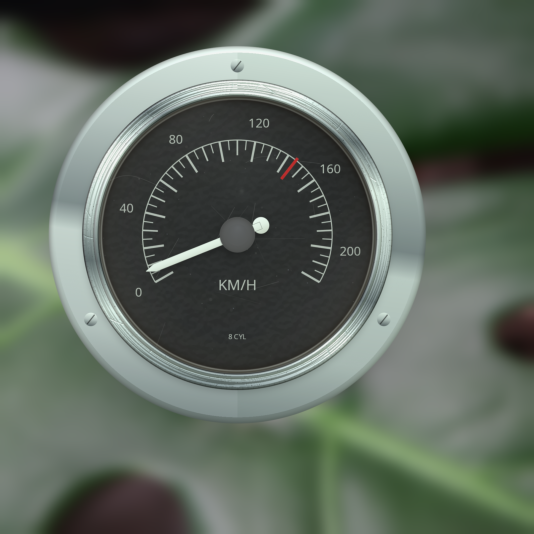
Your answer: 7.5,km/h
